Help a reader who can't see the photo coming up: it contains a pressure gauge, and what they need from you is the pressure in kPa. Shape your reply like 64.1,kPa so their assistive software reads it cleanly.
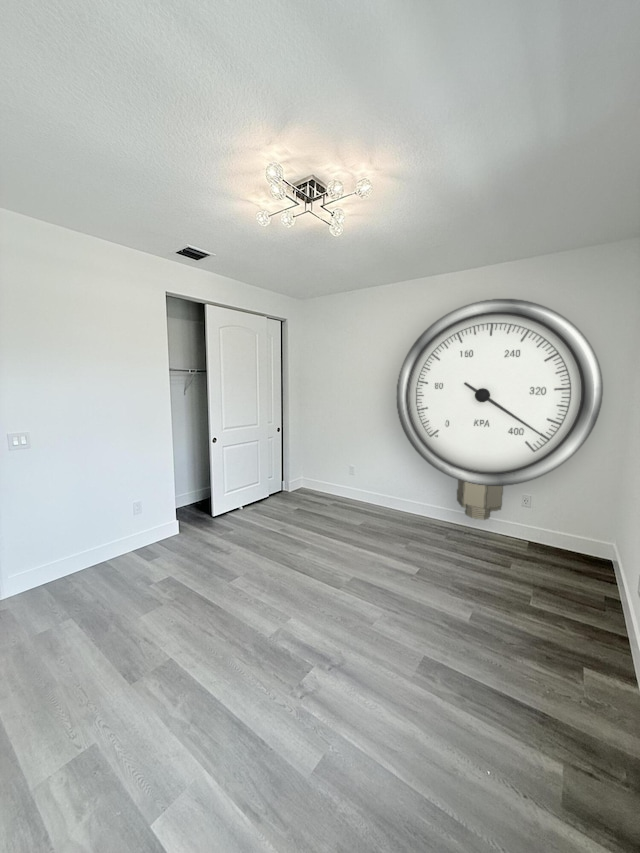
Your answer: 380,kPa
